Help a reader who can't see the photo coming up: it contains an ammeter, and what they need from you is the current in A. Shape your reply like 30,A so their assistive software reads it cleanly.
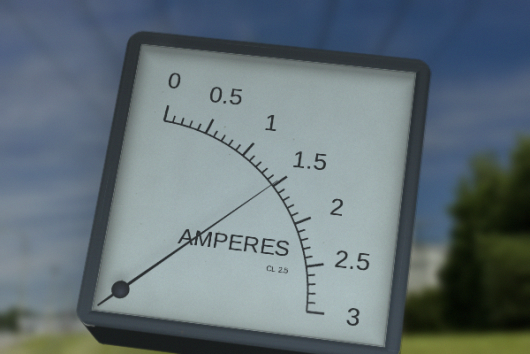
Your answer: 1.5,A
